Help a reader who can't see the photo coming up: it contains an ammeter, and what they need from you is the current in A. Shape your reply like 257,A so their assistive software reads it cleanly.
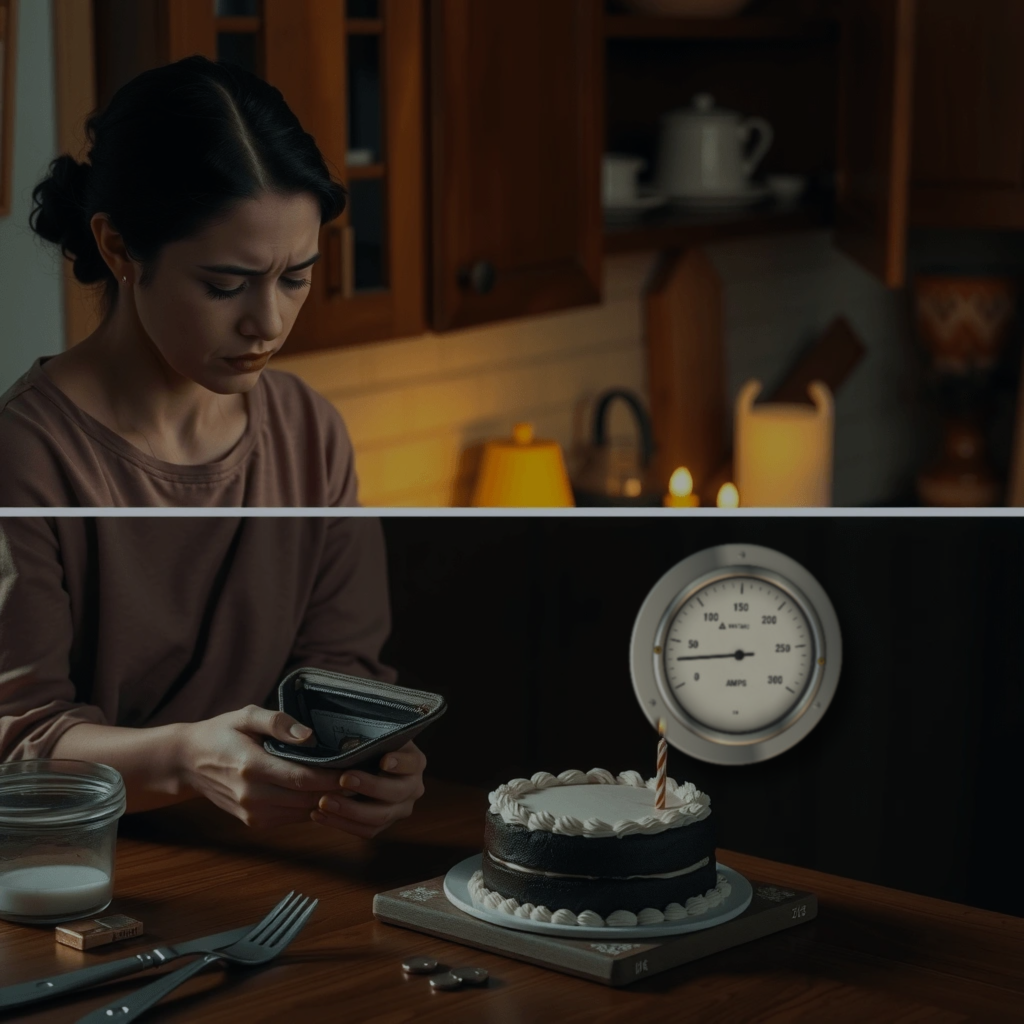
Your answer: 30,A
